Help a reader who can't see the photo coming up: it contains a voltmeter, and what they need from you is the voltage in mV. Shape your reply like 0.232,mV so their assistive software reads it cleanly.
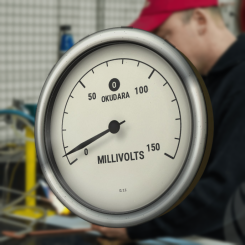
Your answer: 5,mV
